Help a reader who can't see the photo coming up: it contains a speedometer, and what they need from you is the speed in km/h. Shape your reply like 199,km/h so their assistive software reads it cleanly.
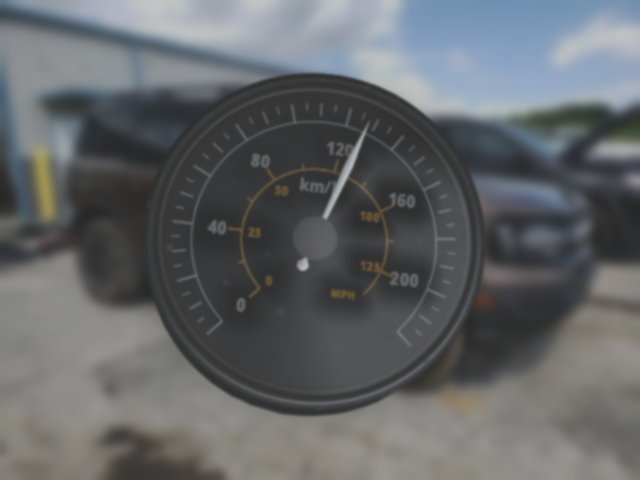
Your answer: 127.5,km/h
